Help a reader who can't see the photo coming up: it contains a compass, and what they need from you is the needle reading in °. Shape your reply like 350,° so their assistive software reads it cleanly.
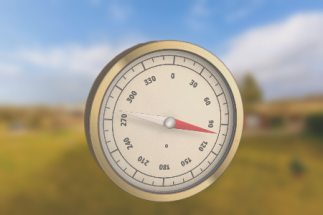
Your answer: 100,°
